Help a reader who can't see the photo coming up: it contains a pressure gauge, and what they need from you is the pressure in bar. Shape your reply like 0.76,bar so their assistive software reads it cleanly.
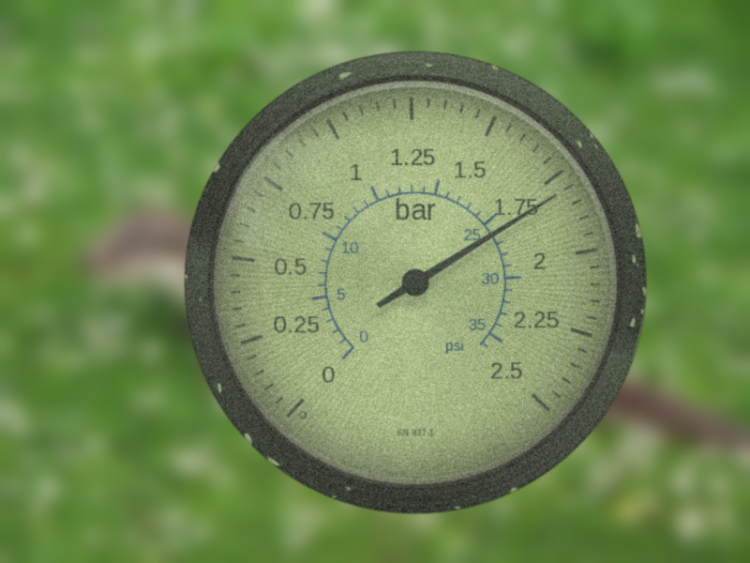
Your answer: 1.8,bar
